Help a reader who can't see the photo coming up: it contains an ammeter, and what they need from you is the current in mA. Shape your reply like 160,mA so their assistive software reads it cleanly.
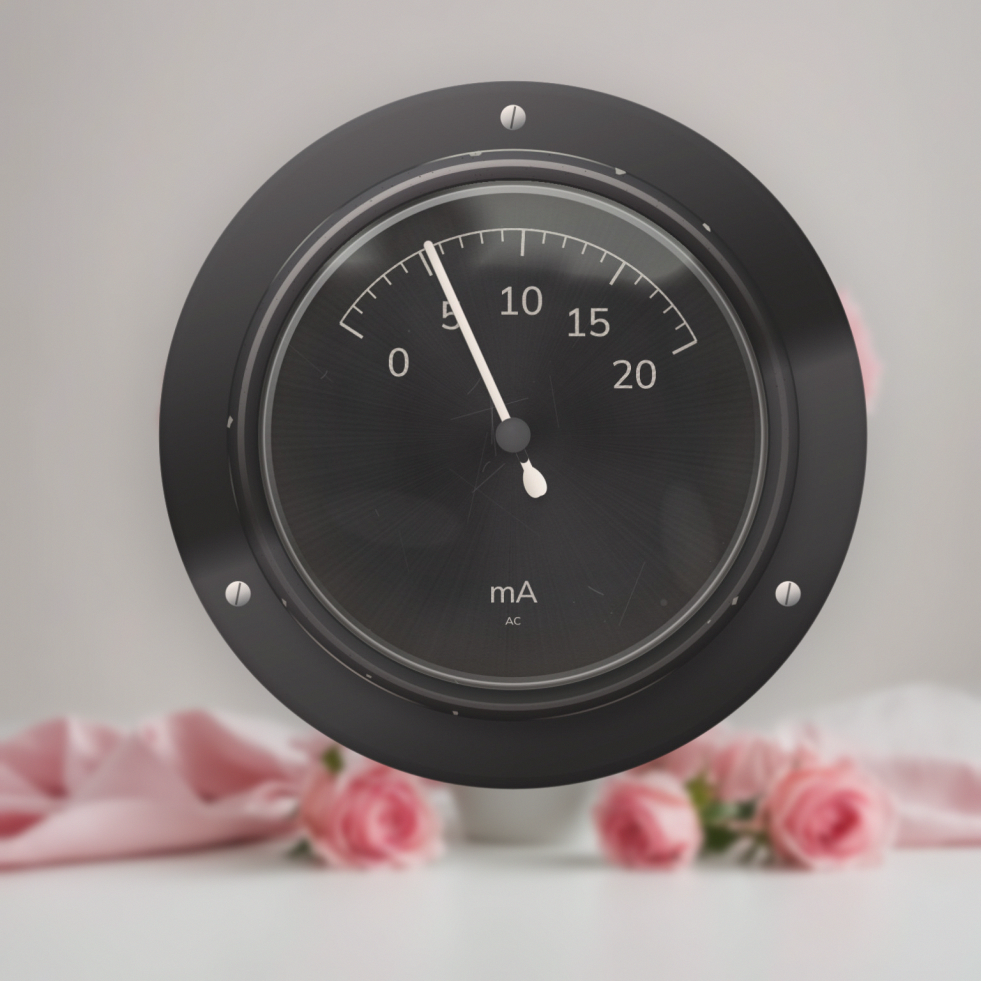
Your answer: 5.5,mA
